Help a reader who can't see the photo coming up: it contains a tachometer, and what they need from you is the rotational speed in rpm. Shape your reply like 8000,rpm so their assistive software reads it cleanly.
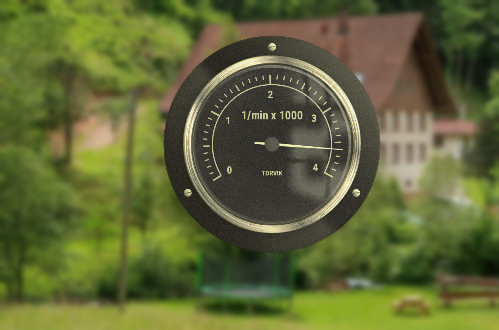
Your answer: 3600,rpm
